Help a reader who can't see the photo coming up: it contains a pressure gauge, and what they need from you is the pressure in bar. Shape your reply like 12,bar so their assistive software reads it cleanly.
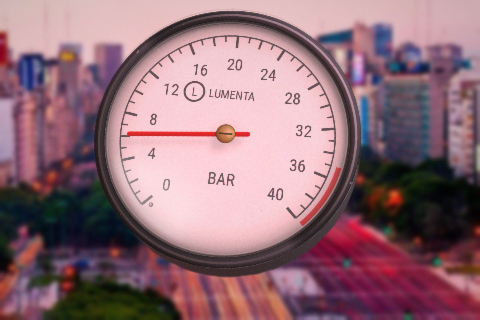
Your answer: 6,bar
